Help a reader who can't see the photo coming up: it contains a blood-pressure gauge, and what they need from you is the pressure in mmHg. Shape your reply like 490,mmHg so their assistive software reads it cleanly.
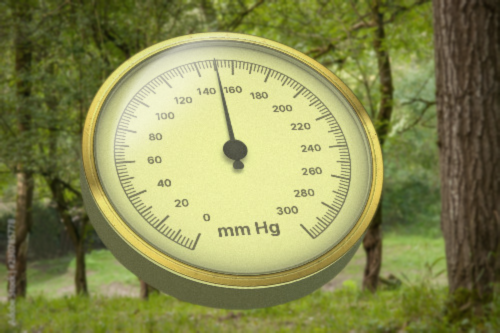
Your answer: 150,mmHg
